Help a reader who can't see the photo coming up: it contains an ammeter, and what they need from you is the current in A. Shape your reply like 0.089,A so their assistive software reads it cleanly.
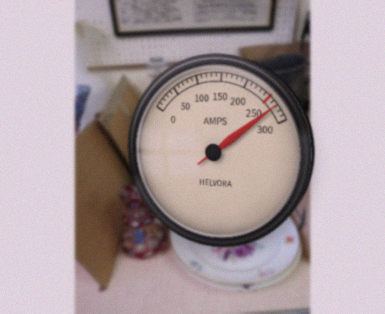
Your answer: 270,A
